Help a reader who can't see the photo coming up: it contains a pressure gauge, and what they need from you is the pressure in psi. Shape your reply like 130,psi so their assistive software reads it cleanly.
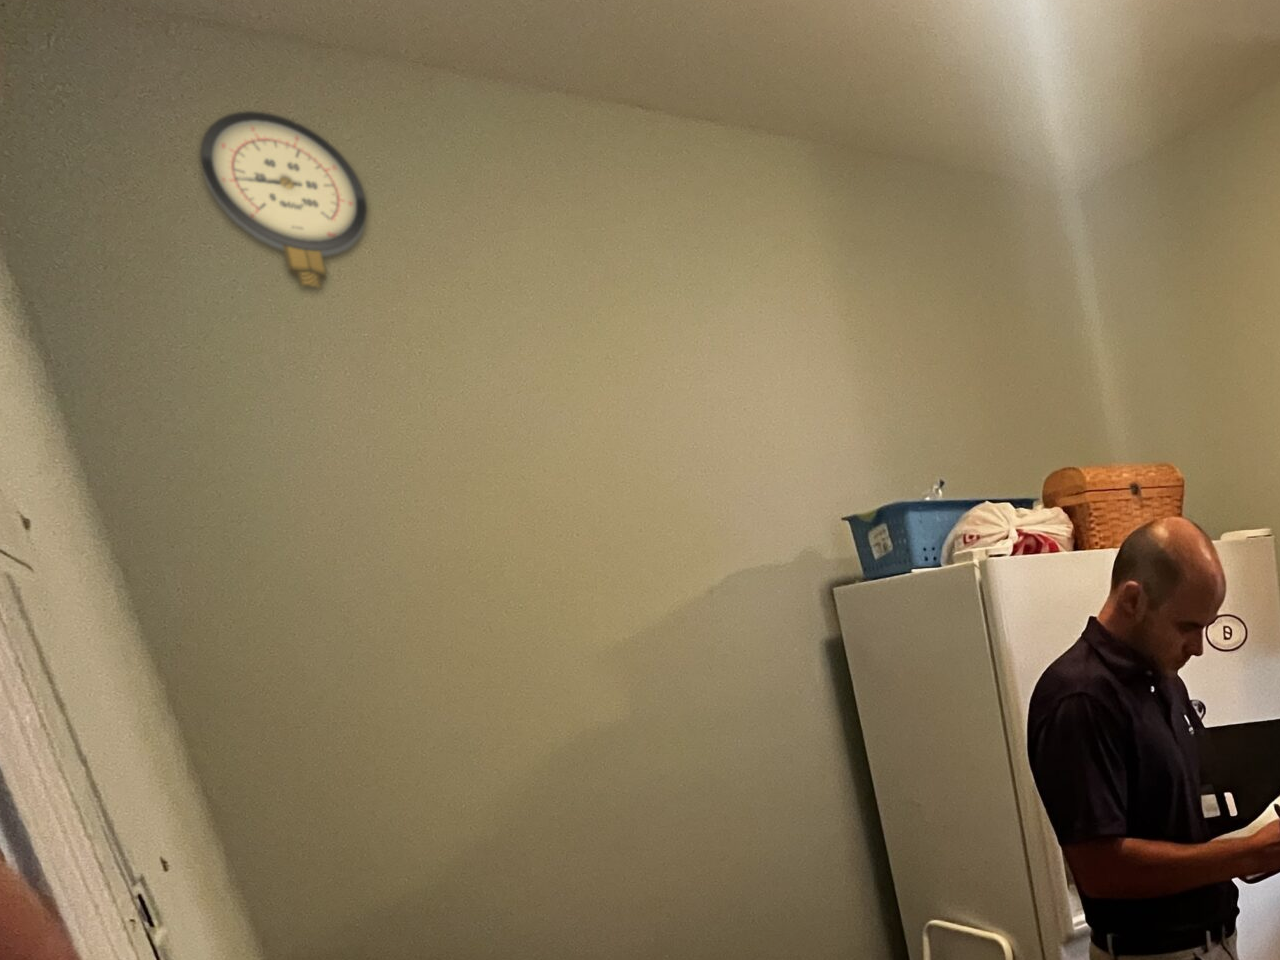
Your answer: 15,psi
